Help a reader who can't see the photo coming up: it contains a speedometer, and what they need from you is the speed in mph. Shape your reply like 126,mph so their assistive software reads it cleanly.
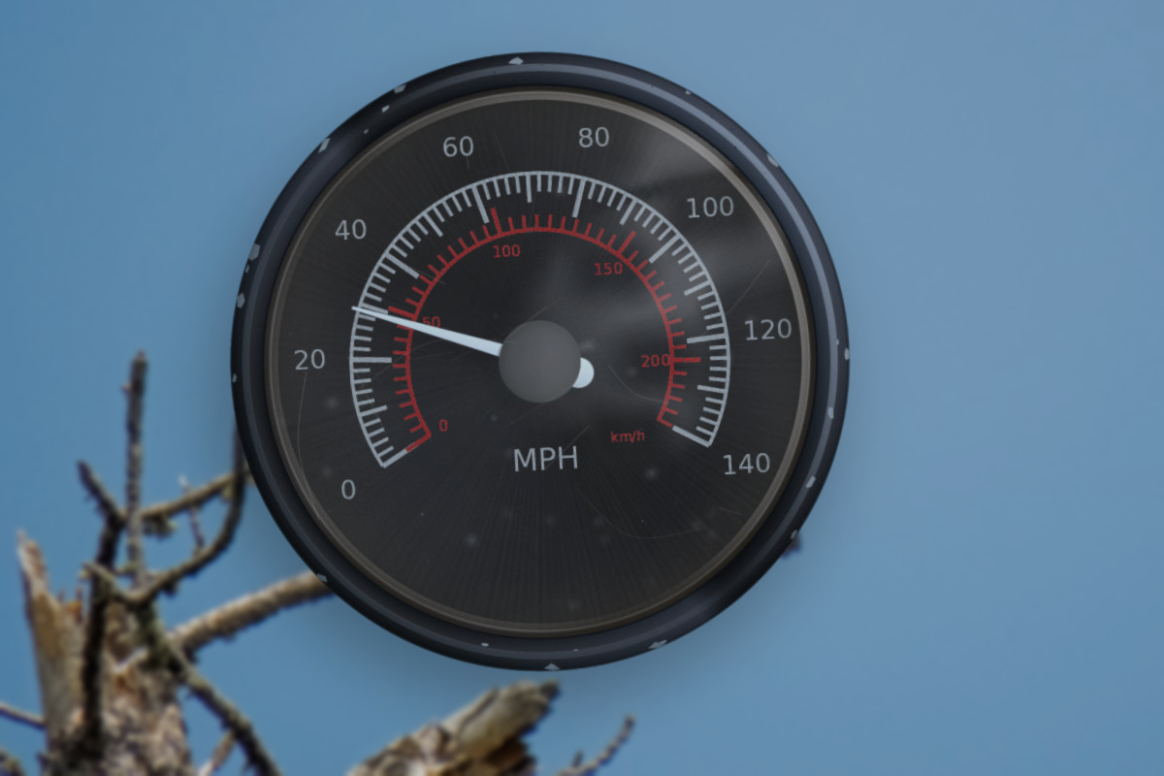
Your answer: 29,mph
